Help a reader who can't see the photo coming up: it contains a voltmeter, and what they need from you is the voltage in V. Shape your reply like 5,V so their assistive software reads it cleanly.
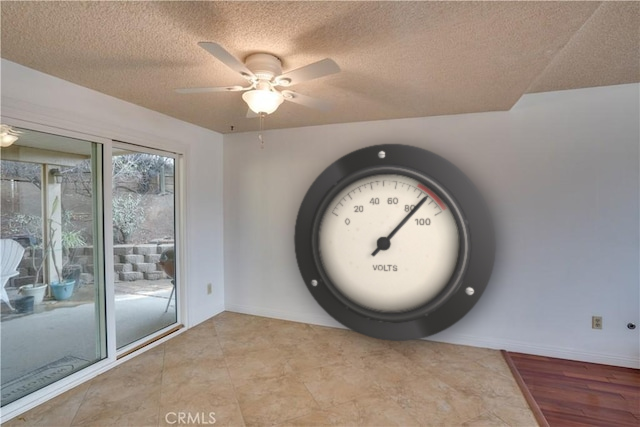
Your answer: 85,V
